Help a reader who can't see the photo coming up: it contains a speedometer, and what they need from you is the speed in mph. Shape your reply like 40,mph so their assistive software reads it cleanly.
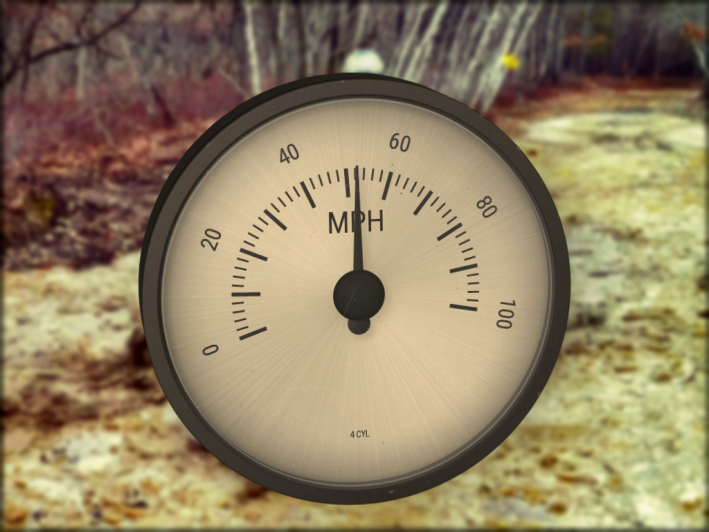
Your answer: 52,mph
